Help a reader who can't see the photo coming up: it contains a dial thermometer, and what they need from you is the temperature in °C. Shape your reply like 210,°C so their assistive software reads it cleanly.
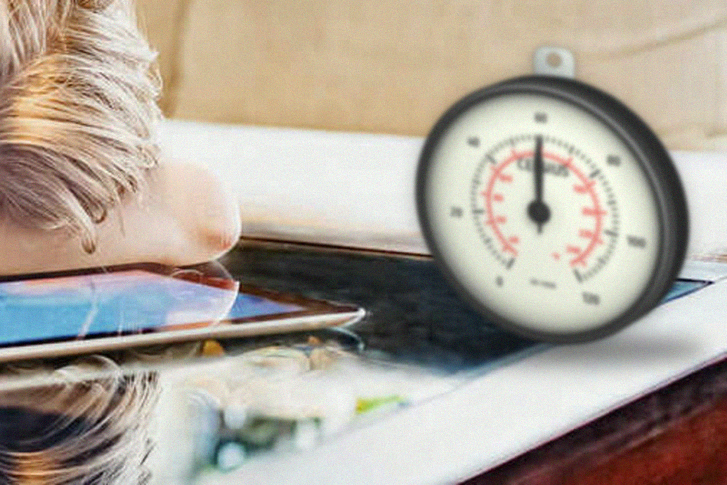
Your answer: 60,°C
